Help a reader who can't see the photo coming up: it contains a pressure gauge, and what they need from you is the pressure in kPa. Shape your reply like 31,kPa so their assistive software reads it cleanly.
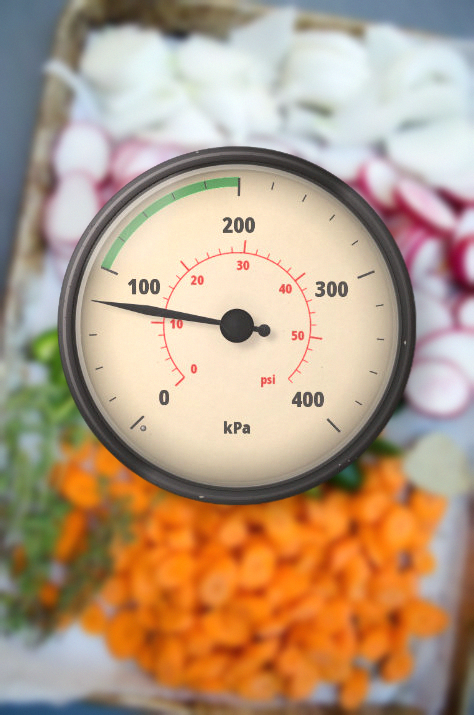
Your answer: 80,kPa
